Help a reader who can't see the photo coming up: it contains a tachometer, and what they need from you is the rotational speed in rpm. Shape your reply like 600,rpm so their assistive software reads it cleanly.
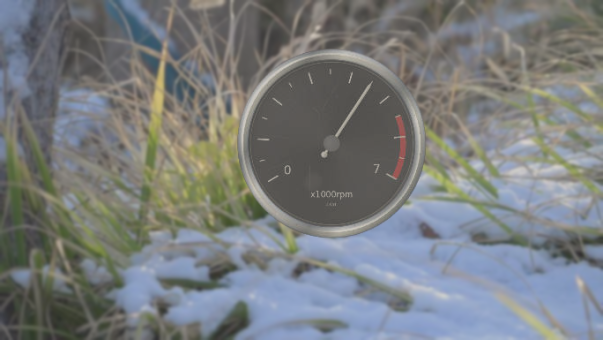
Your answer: 4500,rpm
